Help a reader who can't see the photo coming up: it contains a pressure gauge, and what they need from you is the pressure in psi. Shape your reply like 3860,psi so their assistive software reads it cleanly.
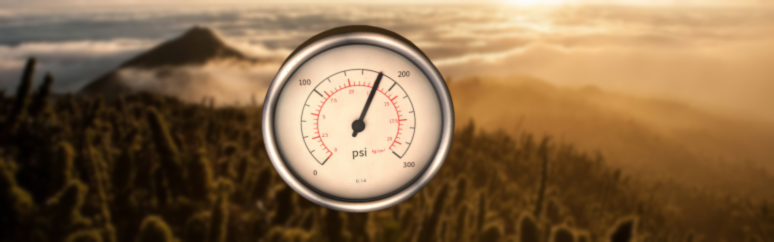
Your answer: 180,psi
